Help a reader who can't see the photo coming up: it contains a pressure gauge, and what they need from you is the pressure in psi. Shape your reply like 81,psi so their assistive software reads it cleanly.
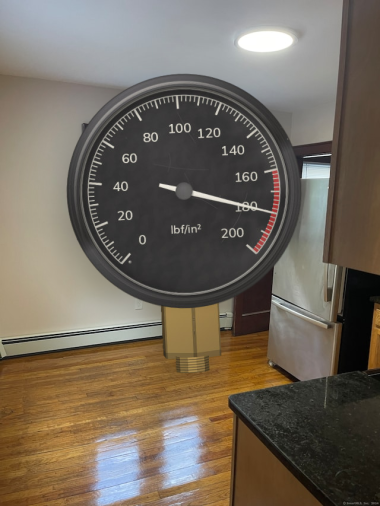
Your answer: 180,psi
